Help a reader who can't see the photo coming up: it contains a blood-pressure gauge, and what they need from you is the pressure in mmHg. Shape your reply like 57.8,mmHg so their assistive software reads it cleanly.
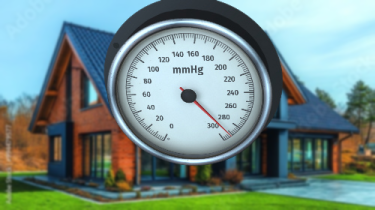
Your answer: 290,mmHg
